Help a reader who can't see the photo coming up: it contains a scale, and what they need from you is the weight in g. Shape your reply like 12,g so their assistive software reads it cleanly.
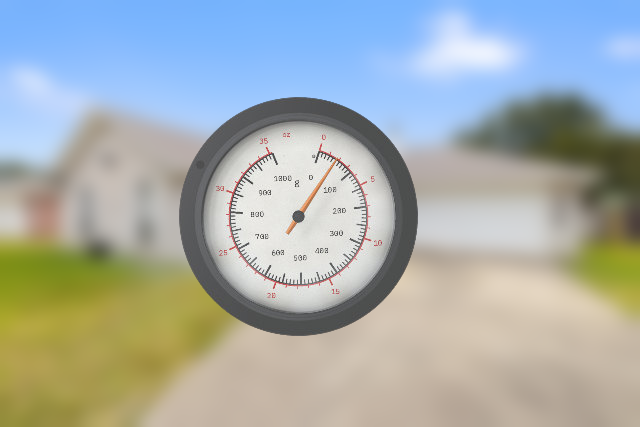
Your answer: 50,g
